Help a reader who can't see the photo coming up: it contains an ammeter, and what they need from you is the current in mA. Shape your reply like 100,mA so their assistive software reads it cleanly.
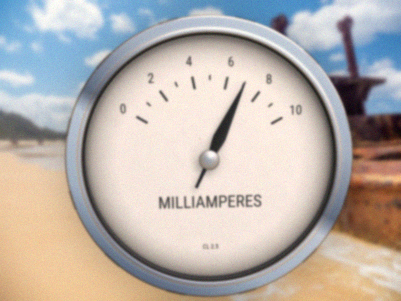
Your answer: 7,mA
